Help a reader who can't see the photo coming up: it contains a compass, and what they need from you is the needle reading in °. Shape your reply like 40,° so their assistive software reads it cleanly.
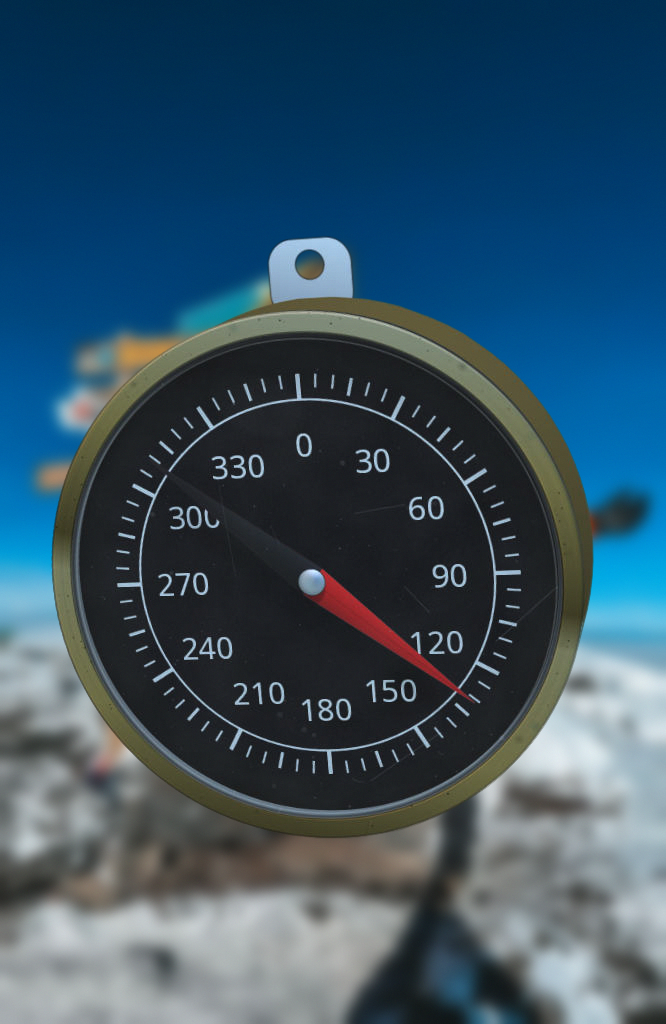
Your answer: 130,°
